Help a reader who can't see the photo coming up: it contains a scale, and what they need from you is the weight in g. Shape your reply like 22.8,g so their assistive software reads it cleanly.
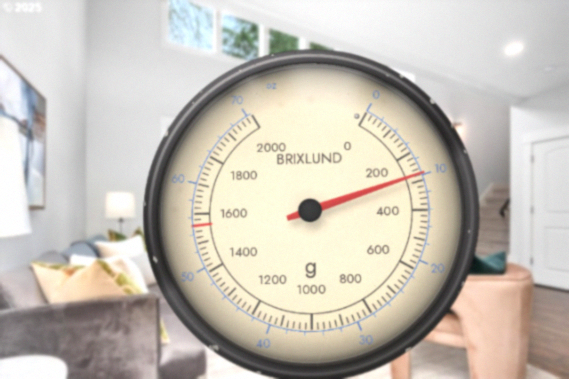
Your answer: 280,g
